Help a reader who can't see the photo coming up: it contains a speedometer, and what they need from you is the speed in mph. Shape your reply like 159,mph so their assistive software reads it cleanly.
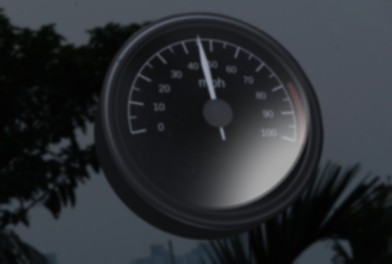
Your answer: 45,mph
